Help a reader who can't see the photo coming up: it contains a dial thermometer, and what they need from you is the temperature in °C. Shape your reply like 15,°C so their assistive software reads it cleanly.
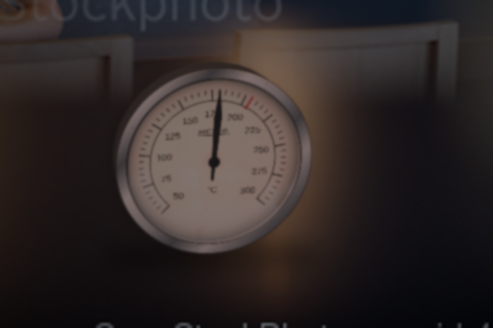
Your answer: 180,°C
